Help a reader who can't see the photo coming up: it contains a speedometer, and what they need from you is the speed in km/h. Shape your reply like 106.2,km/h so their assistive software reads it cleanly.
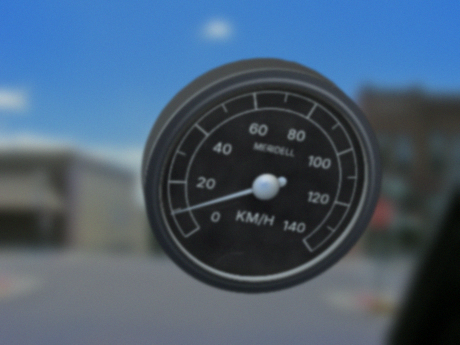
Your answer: 10,km/h
